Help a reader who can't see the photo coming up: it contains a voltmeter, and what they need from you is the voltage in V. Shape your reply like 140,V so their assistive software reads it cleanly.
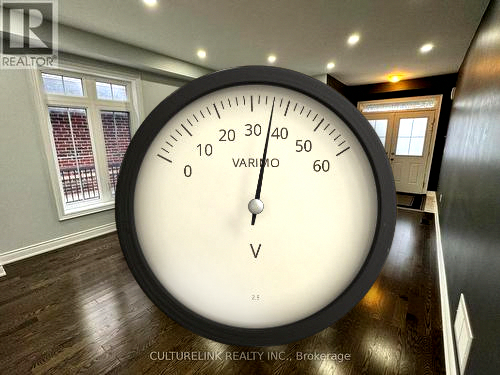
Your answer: 36,V
